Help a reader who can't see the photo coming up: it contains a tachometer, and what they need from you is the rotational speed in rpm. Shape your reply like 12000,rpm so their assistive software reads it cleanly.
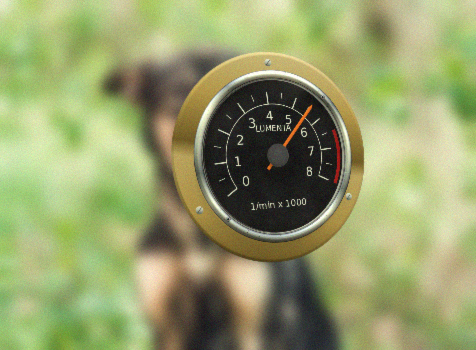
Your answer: 5500,rpm
